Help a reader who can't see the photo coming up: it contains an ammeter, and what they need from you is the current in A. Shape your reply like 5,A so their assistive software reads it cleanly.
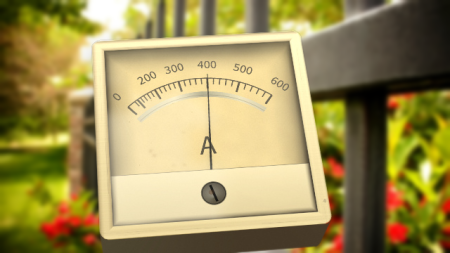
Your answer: 400,A
